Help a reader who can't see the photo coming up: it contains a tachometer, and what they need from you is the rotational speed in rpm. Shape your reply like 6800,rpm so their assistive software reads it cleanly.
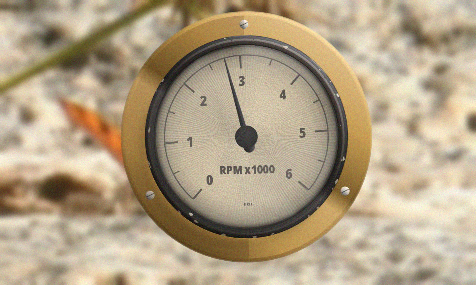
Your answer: 2750,rpm
